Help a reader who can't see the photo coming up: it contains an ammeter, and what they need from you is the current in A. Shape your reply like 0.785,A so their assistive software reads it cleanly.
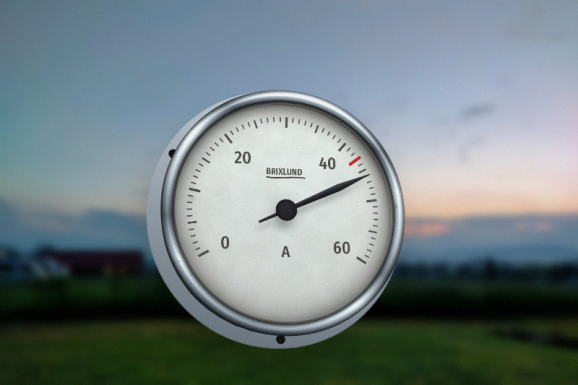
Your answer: 46,A
